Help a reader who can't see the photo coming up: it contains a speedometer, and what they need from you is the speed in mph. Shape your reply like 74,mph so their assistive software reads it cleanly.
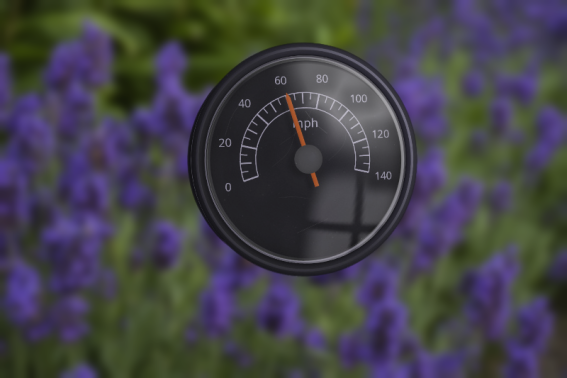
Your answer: 60,mph
